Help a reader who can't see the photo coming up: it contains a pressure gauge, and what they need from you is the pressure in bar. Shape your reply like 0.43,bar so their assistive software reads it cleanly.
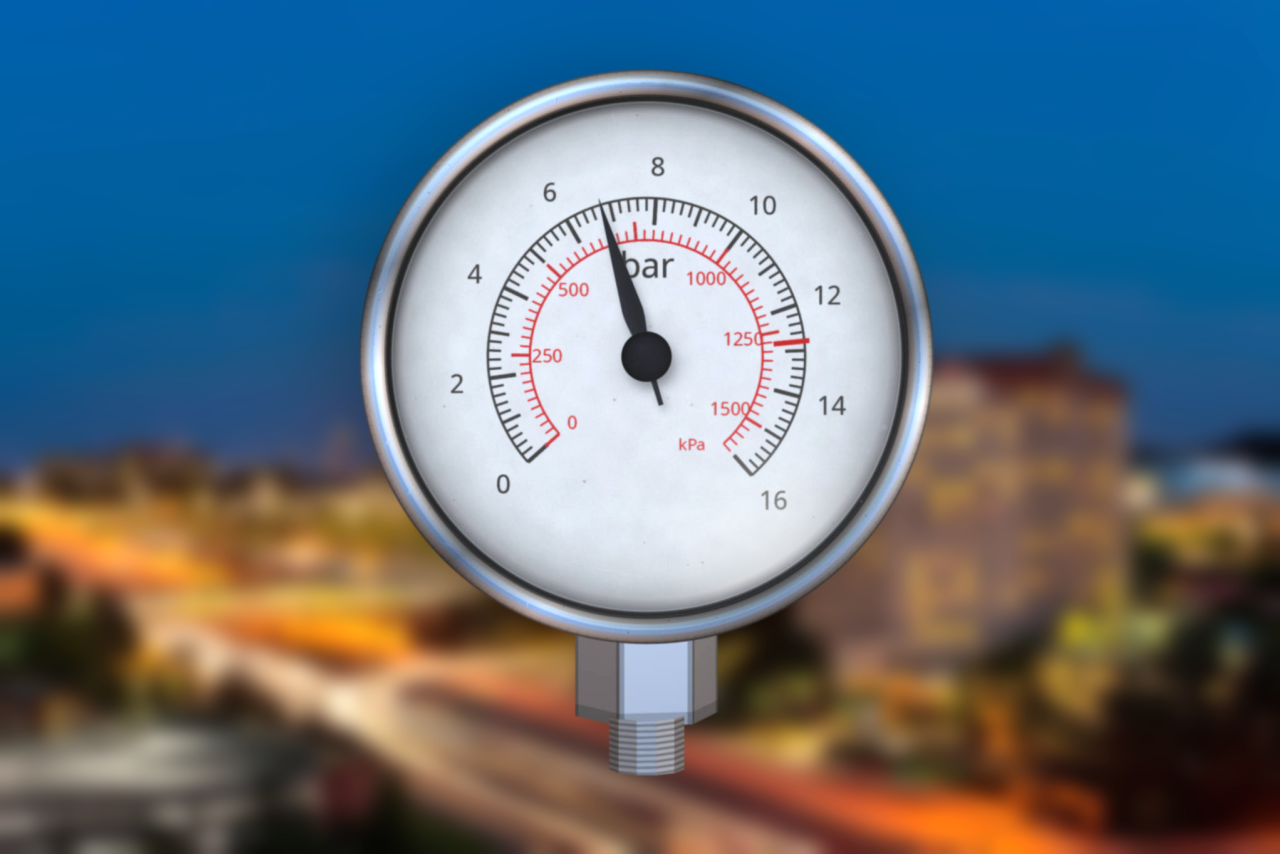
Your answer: 6.8,bar
